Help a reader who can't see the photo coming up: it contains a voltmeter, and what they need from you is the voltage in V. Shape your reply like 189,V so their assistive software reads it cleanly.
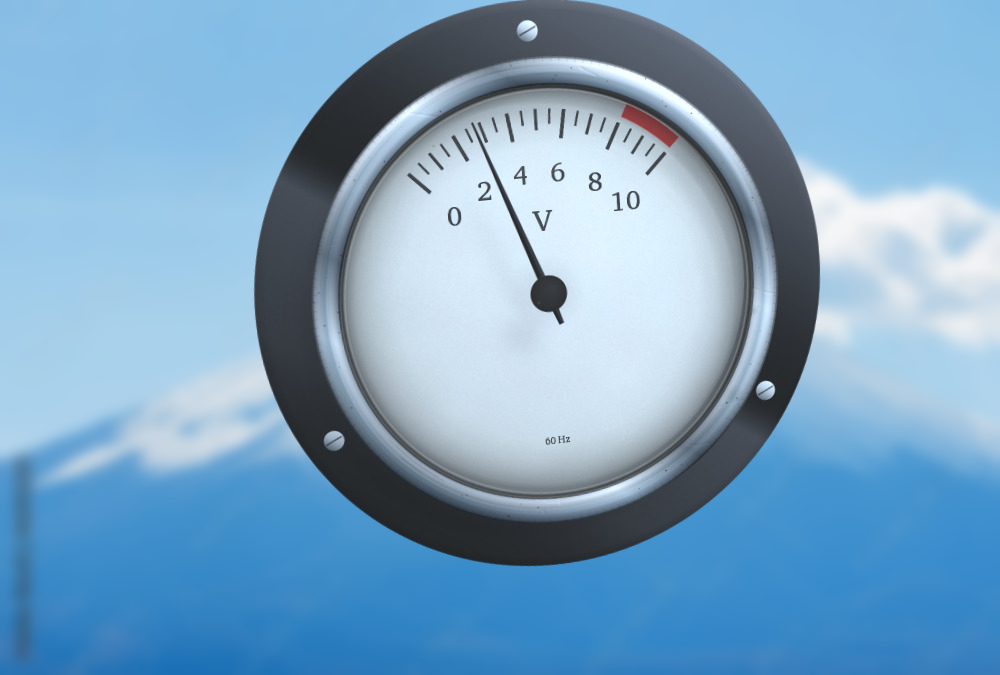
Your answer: 2.75,V
